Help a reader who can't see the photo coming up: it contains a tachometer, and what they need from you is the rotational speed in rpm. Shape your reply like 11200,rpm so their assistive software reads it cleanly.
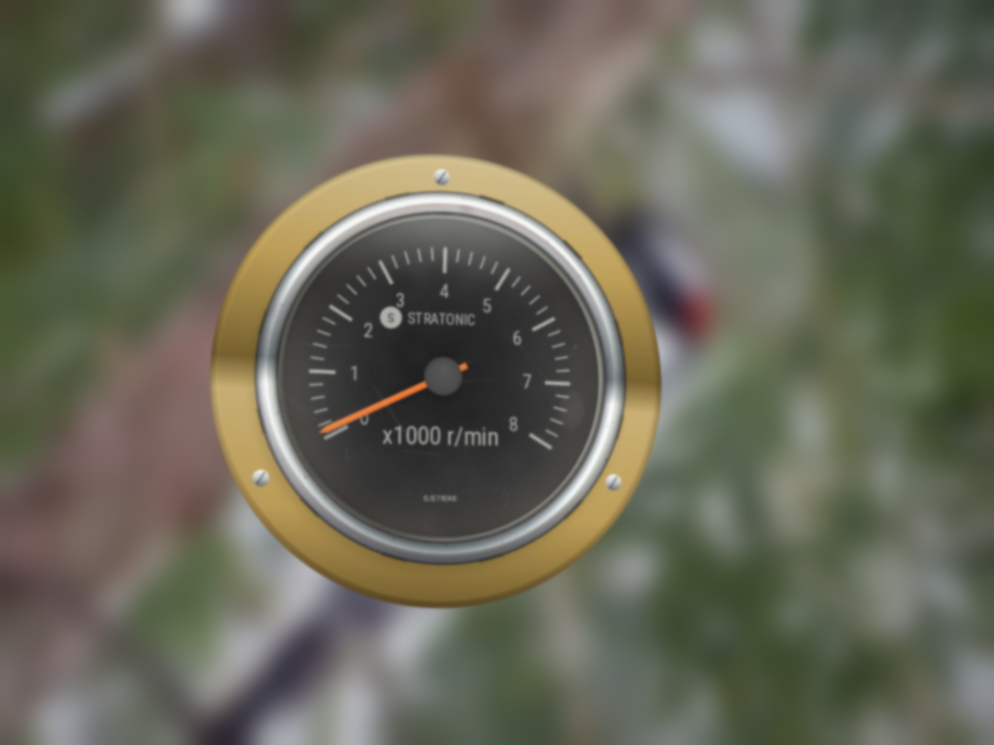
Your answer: 100,rpm
